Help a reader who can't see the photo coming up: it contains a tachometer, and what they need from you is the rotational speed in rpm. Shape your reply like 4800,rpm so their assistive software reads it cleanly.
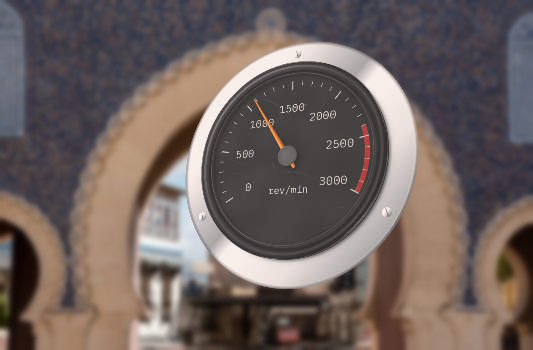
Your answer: 1100,rpm
